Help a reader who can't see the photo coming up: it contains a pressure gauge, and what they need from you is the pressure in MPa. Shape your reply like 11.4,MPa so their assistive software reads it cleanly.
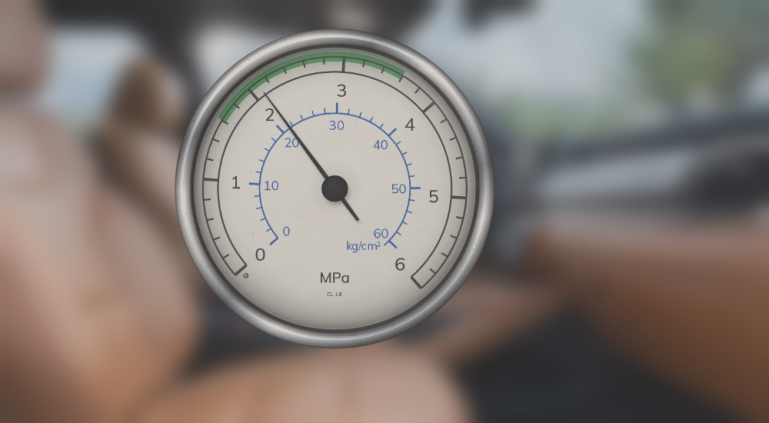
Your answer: 2.1,MPa
